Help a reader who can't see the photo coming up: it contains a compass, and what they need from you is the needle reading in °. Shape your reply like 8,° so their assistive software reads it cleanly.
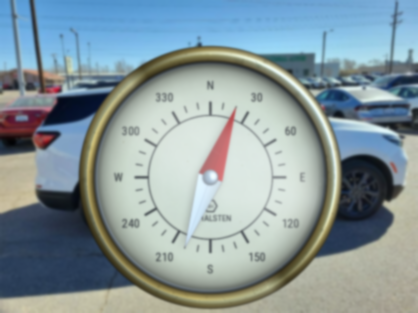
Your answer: 20,°
